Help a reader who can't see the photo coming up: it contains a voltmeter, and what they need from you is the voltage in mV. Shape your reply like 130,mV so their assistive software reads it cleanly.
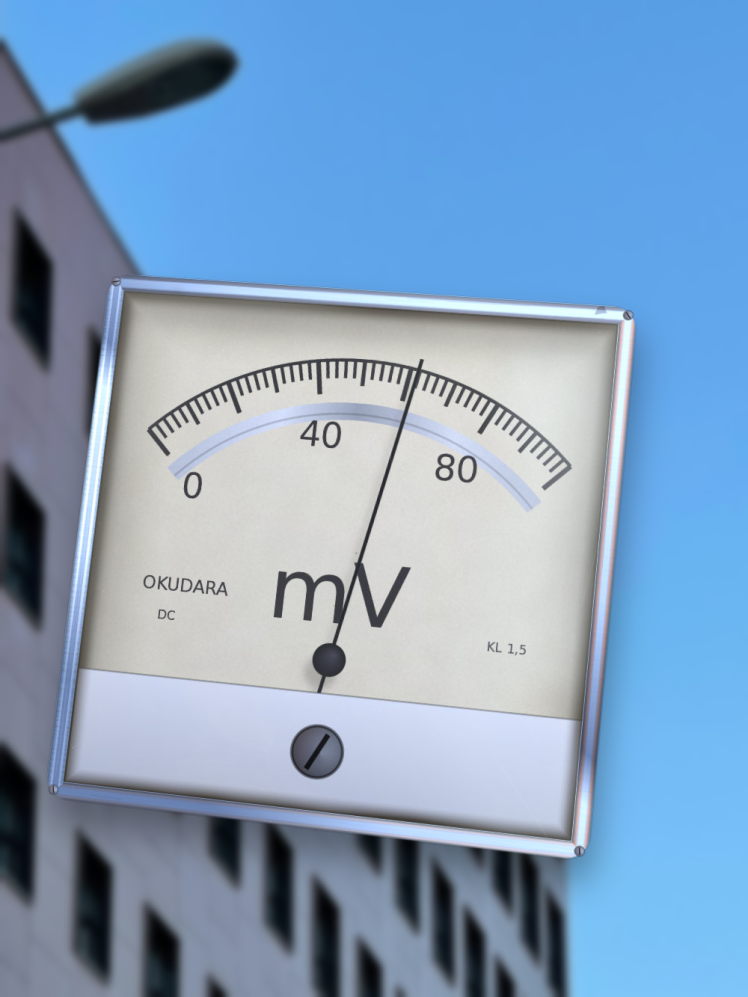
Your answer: 62,mV
